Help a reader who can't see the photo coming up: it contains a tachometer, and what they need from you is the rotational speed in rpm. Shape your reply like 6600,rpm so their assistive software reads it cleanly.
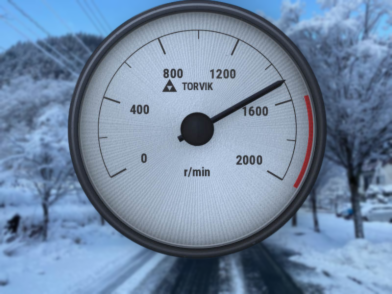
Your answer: 1500,rpm
